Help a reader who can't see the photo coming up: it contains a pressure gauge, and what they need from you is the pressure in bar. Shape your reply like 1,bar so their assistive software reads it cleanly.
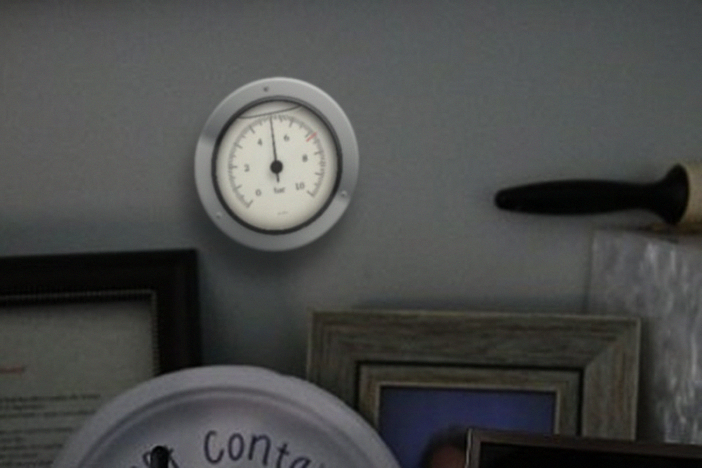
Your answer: 5,bar
